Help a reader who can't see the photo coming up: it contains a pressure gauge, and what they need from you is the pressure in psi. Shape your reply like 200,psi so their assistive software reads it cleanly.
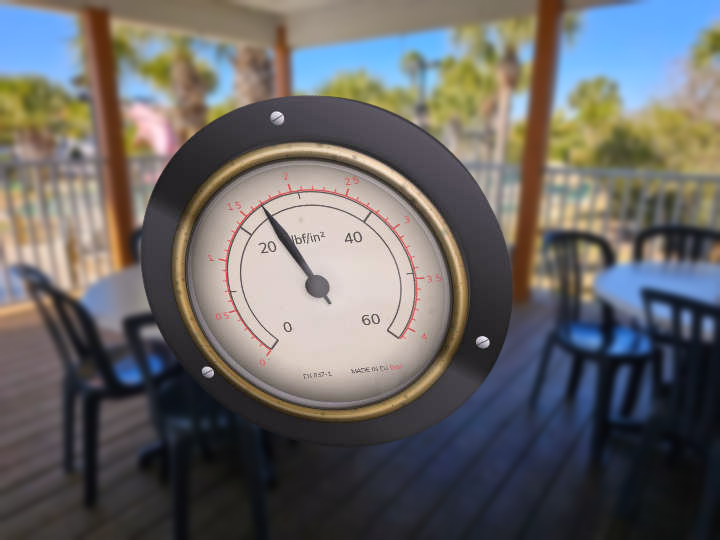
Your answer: 25,psi
